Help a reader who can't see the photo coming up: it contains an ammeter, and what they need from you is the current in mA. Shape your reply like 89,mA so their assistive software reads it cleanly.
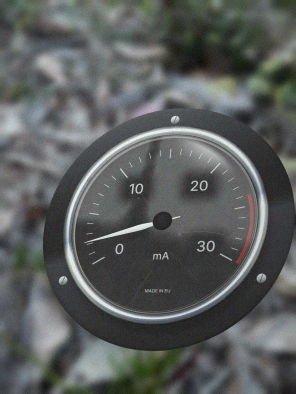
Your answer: 2,mA
